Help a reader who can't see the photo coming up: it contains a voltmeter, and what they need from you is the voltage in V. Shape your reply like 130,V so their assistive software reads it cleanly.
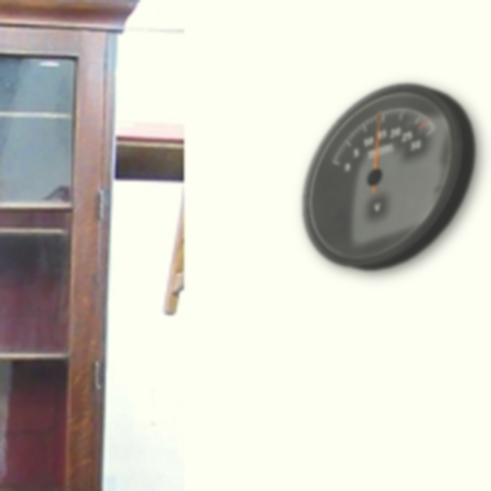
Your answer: 15,V
